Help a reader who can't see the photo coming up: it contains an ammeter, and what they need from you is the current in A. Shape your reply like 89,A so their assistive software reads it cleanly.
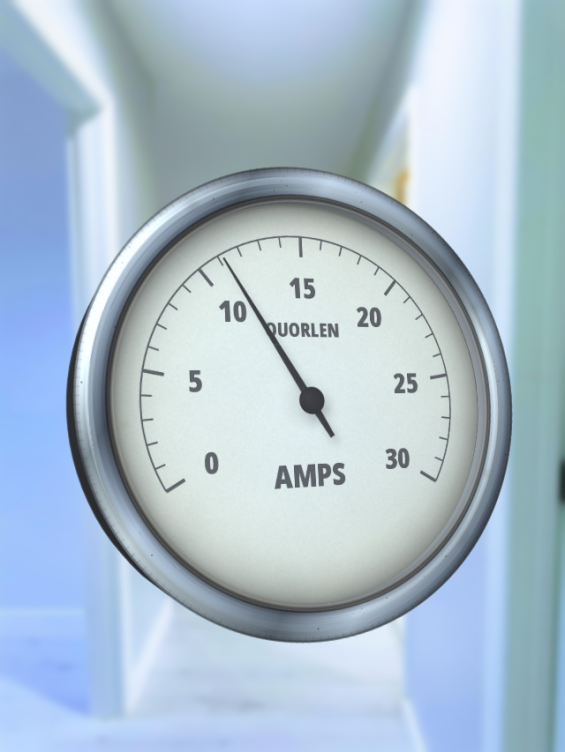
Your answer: 11,A
